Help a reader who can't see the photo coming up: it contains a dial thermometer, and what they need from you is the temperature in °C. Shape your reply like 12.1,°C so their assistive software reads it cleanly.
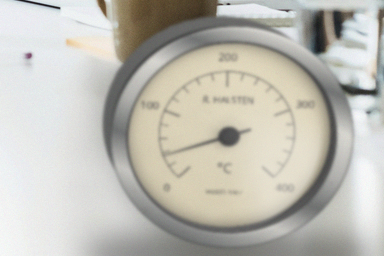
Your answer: 40,°C
